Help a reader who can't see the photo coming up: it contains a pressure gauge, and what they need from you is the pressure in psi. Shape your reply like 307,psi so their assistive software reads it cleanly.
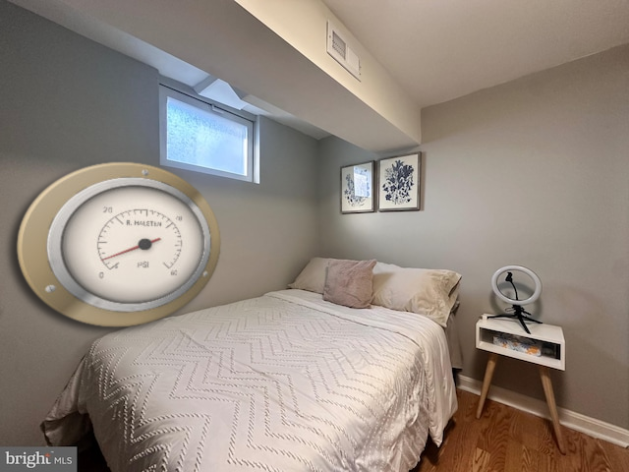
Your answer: 4,psi
